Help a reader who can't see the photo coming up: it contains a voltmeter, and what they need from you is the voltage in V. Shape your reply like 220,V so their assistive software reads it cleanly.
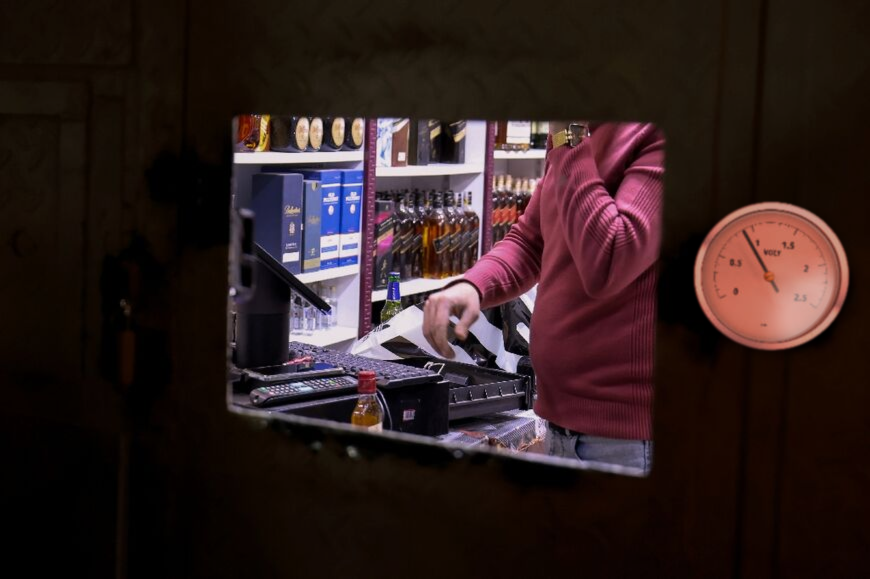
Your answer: 0.9,V
